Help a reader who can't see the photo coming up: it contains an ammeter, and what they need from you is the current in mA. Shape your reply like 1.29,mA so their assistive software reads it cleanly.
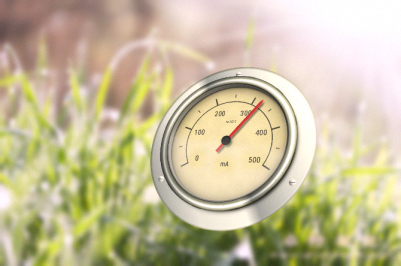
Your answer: 325,mA
